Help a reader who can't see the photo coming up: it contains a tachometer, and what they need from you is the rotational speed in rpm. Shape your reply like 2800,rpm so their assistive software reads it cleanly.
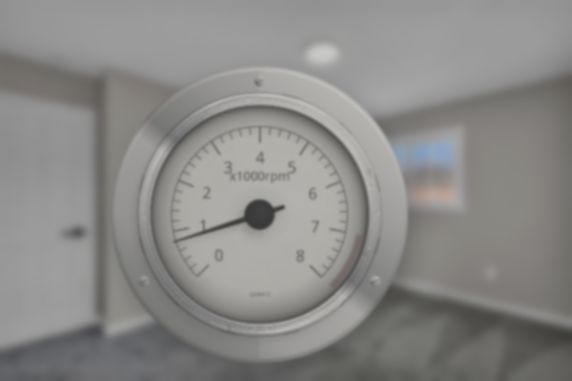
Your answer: 800,rpm
